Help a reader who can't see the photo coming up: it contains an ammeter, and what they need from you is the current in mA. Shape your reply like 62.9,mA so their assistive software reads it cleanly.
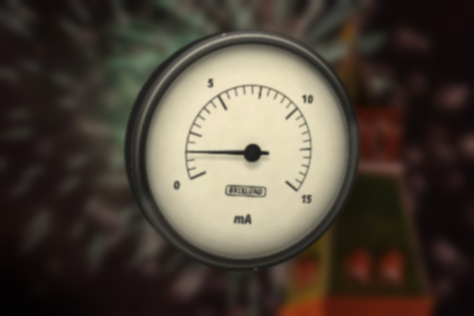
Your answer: 1.5,mA
